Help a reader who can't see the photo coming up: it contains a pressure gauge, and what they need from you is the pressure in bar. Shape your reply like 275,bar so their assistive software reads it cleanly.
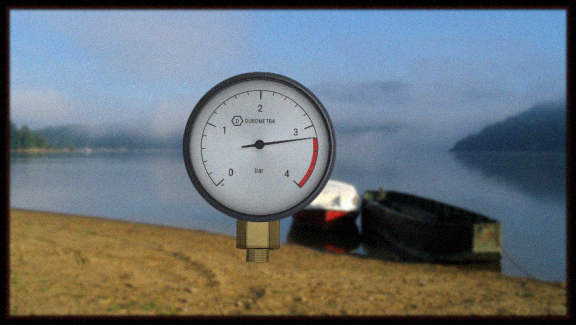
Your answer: 3.2,bar
